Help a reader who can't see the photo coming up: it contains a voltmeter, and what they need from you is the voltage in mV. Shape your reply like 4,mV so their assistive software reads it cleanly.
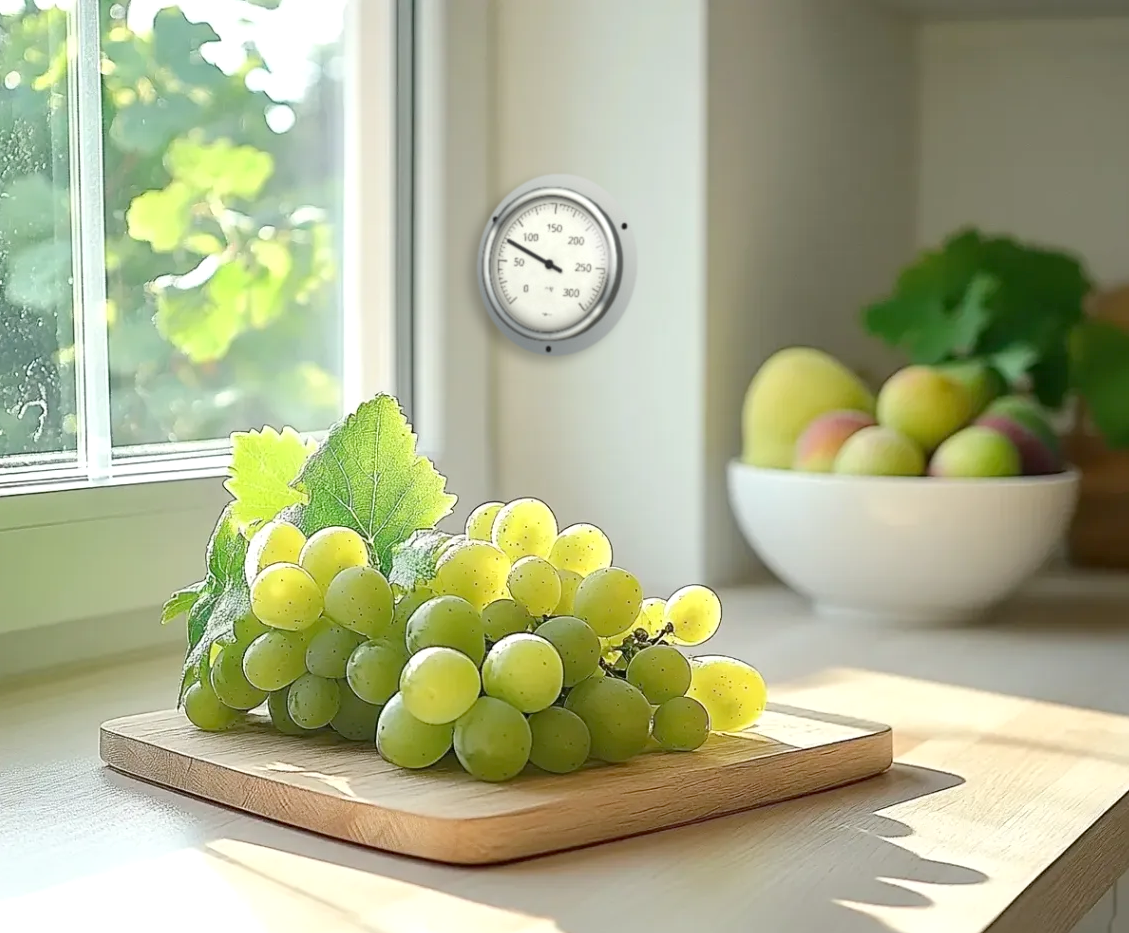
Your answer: 75,mV
